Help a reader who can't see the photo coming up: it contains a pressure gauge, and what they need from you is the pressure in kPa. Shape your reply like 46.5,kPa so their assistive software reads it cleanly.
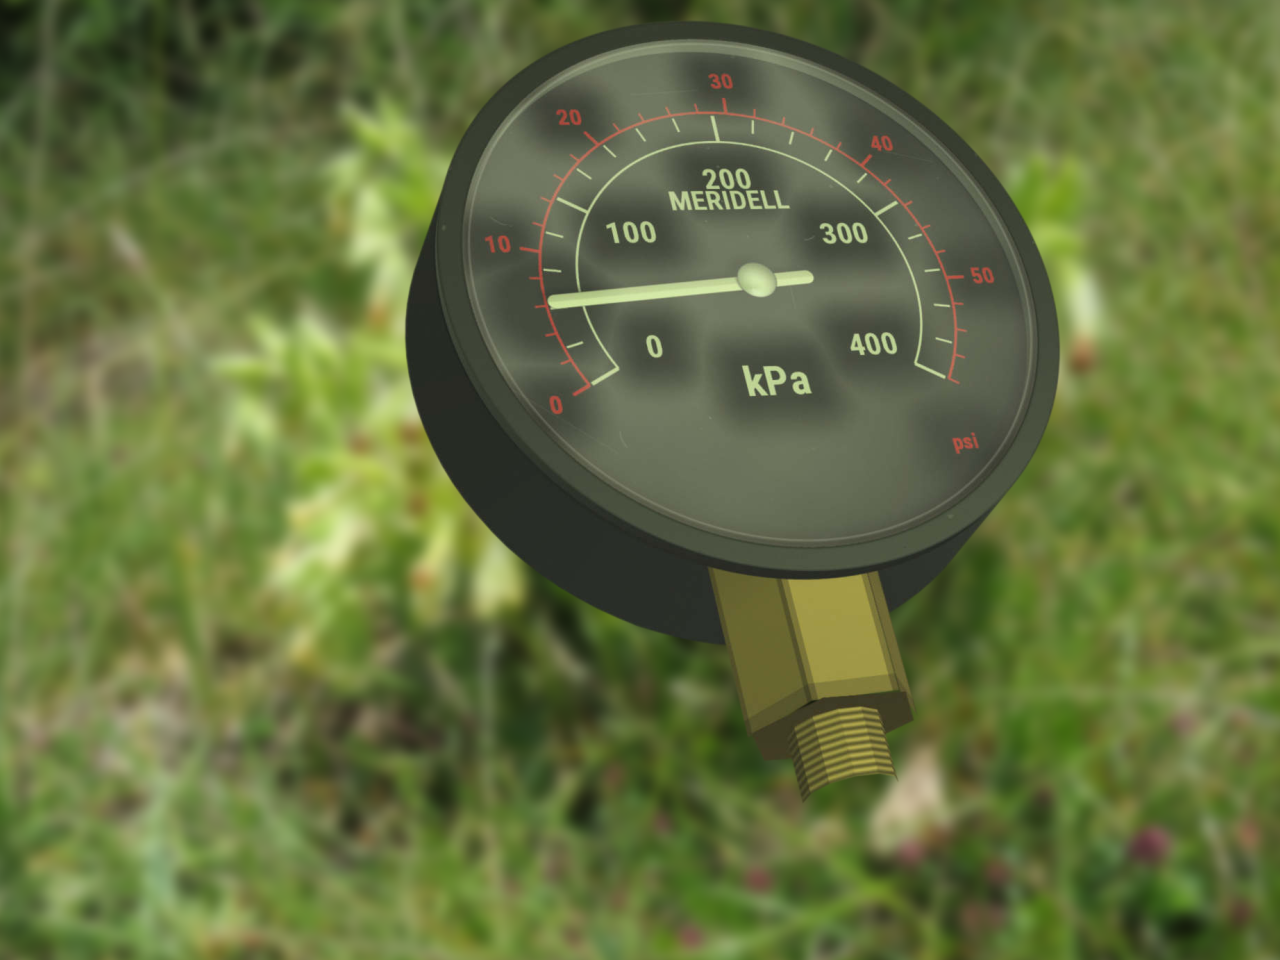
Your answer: 40,kPa
